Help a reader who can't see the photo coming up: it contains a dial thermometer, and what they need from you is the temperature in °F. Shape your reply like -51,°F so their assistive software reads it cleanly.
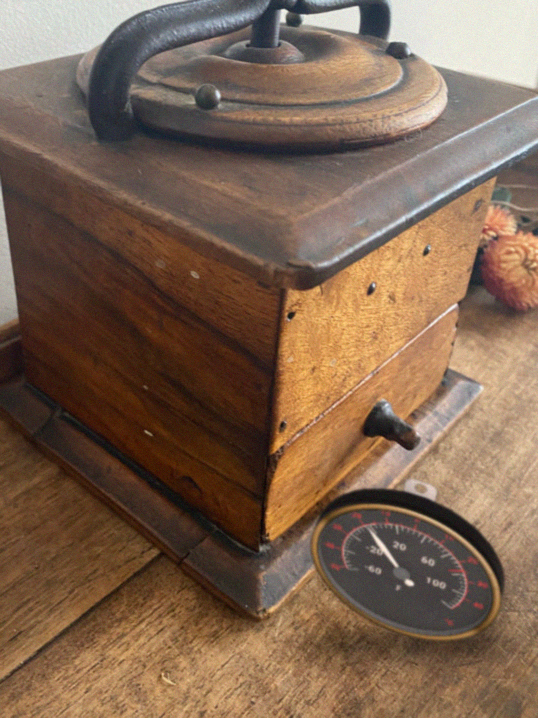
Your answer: 0,°F
